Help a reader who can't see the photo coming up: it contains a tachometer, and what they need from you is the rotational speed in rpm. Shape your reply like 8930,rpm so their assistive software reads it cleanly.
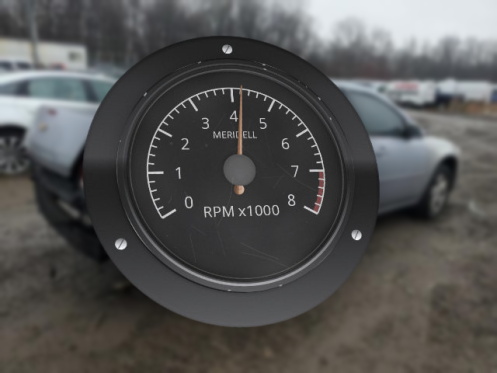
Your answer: 4200,rpm
